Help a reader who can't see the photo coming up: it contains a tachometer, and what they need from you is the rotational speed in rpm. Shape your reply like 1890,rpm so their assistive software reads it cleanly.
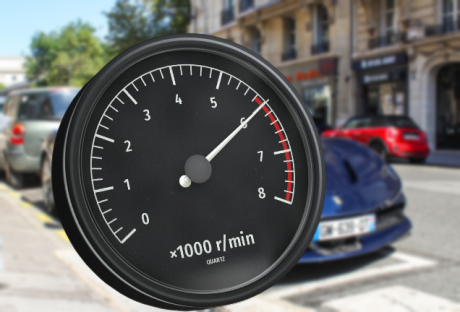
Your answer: 6000,rpm
